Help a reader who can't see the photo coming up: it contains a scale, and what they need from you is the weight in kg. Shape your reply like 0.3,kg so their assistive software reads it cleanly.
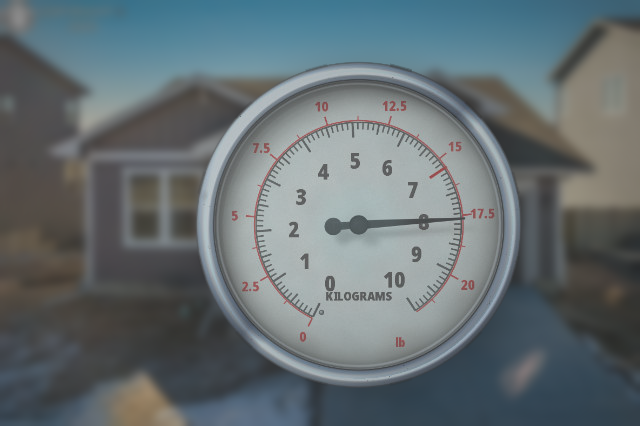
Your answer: 8,kg
